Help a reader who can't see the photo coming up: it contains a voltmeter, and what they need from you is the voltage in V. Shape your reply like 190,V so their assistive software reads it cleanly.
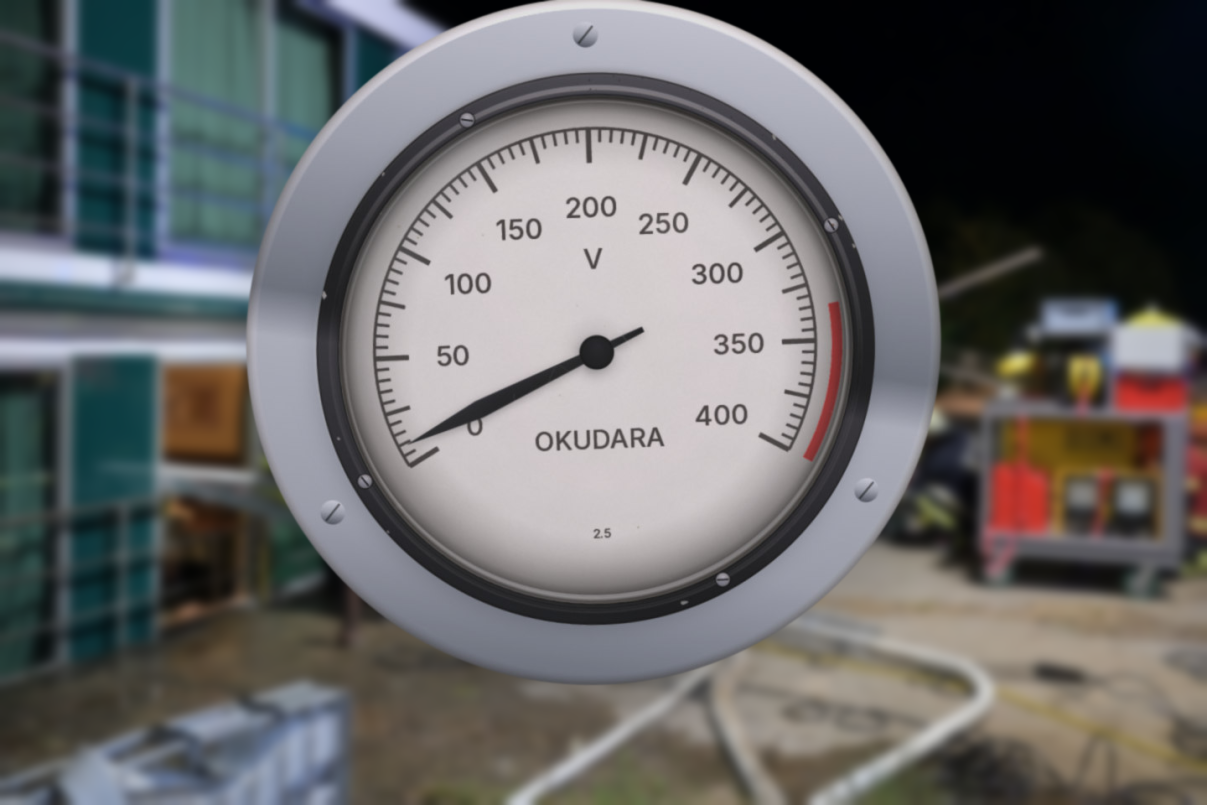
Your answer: 10,V
